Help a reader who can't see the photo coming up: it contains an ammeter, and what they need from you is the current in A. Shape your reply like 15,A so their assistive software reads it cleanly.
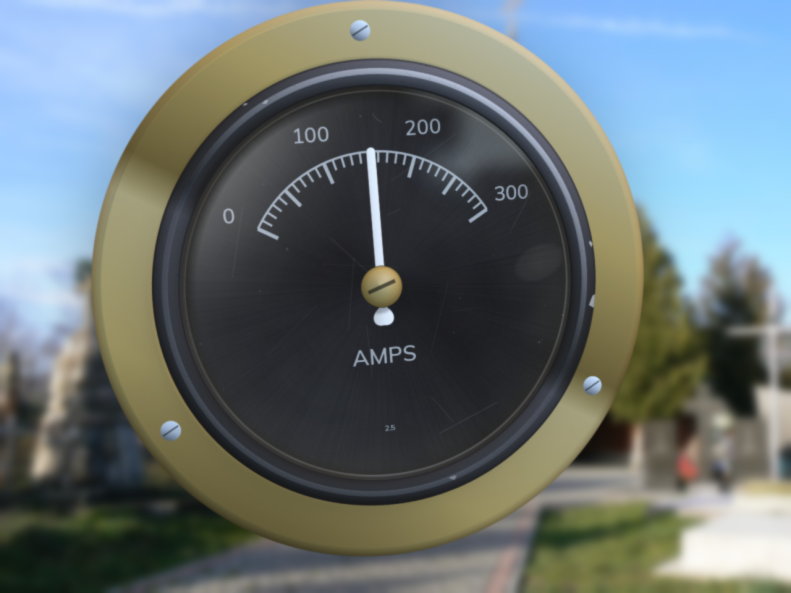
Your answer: 150,A
